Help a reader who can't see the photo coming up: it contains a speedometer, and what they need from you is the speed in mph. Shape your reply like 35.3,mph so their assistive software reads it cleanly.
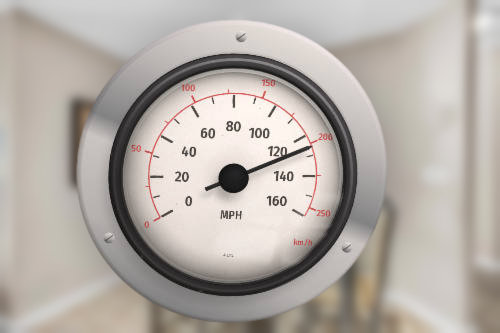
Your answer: 125,mph
